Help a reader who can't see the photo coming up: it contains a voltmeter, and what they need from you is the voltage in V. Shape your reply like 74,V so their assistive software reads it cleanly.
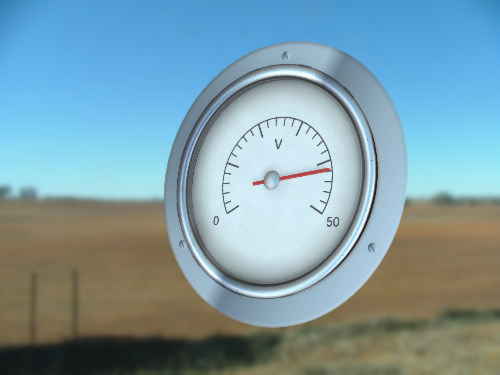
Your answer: 42,V
